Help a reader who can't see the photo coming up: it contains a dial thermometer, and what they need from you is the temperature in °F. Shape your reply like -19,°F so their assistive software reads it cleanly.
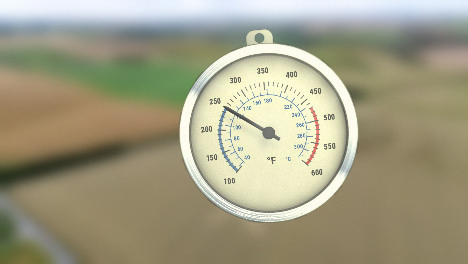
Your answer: 250,°F
